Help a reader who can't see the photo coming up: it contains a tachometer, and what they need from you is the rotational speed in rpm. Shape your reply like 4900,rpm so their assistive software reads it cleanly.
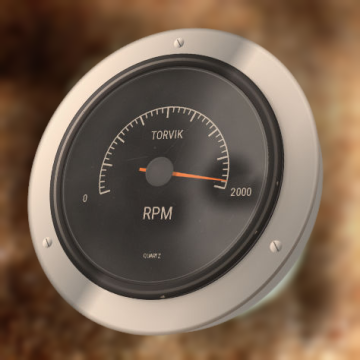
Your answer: 1950,rpm
